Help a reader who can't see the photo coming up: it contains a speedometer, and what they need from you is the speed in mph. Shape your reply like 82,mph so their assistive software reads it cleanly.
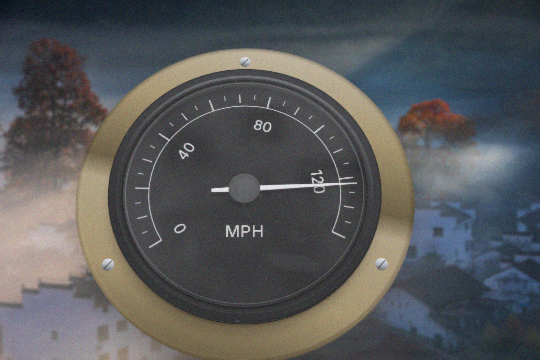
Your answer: 122.5,mph
